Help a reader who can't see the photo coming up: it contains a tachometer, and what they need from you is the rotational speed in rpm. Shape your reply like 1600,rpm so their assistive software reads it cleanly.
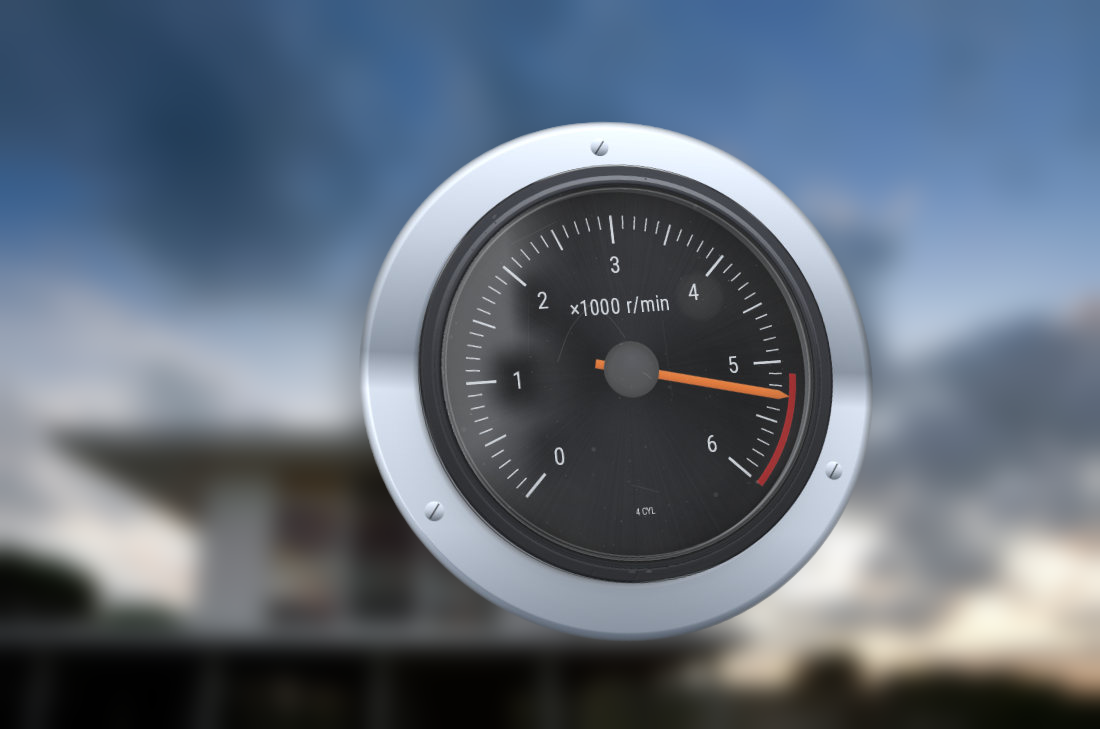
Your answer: 5300,rpm
